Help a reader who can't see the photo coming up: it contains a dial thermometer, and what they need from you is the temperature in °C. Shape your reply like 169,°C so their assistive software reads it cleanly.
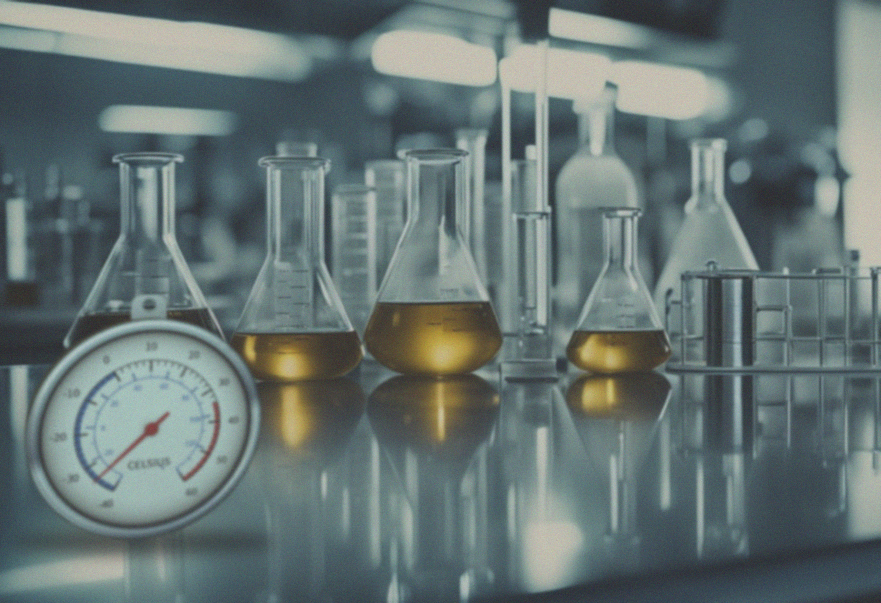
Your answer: -34,°C
